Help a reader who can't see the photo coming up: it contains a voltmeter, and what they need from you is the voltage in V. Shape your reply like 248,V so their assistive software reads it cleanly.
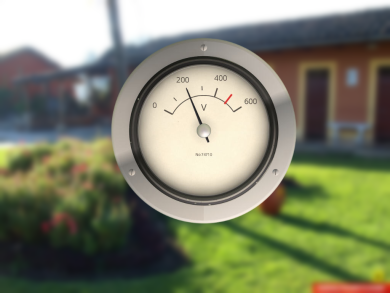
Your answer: 200,V
